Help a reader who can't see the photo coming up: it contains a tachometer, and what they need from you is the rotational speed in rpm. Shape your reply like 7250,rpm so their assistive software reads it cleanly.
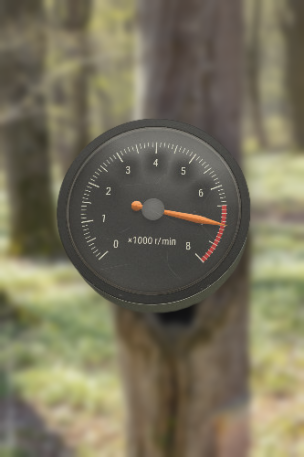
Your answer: 7000,rpm
